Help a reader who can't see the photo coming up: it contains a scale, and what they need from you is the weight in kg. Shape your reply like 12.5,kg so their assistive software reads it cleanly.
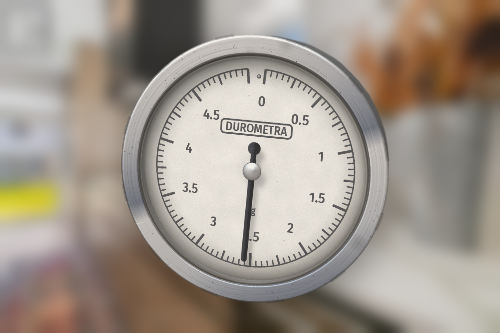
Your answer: 2.55,kg
